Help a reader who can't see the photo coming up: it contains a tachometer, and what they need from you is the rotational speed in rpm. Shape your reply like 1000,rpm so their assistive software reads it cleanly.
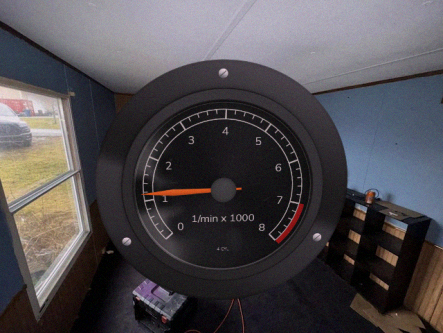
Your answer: 1200,rpm
